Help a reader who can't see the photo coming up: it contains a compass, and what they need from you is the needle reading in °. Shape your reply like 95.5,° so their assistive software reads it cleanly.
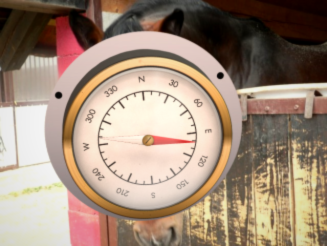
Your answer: 100,°
